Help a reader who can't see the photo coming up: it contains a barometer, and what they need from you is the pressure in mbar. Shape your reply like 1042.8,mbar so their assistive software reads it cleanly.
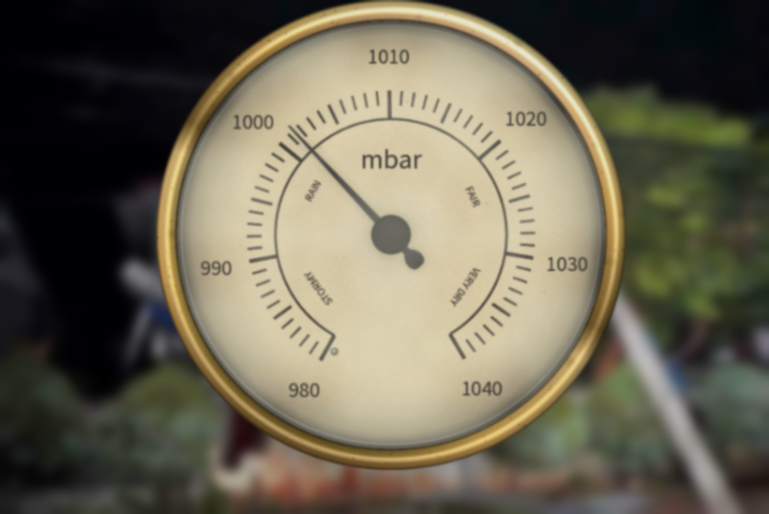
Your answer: 1001.5,mbar
